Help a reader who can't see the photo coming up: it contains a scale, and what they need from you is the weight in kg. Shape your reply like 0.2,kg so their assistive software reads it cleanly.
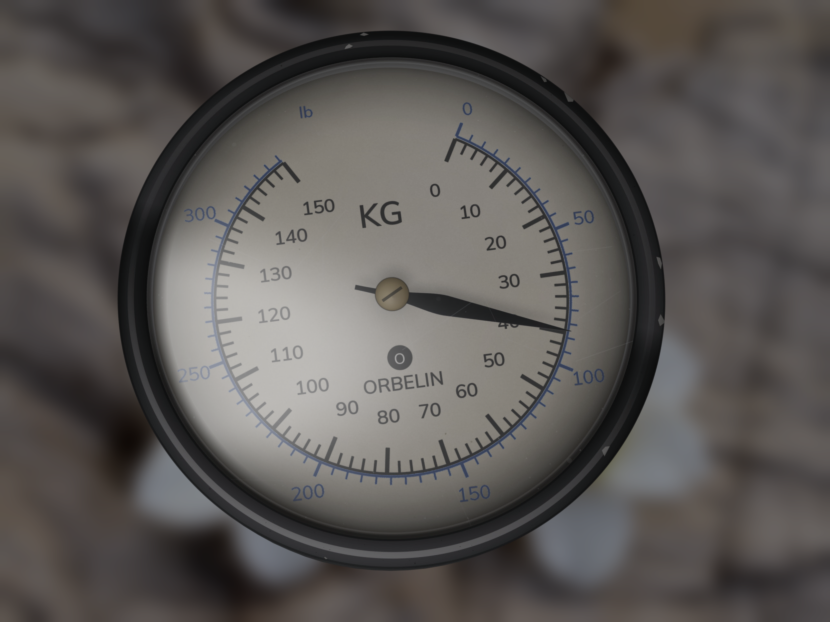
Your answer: 40,kg
